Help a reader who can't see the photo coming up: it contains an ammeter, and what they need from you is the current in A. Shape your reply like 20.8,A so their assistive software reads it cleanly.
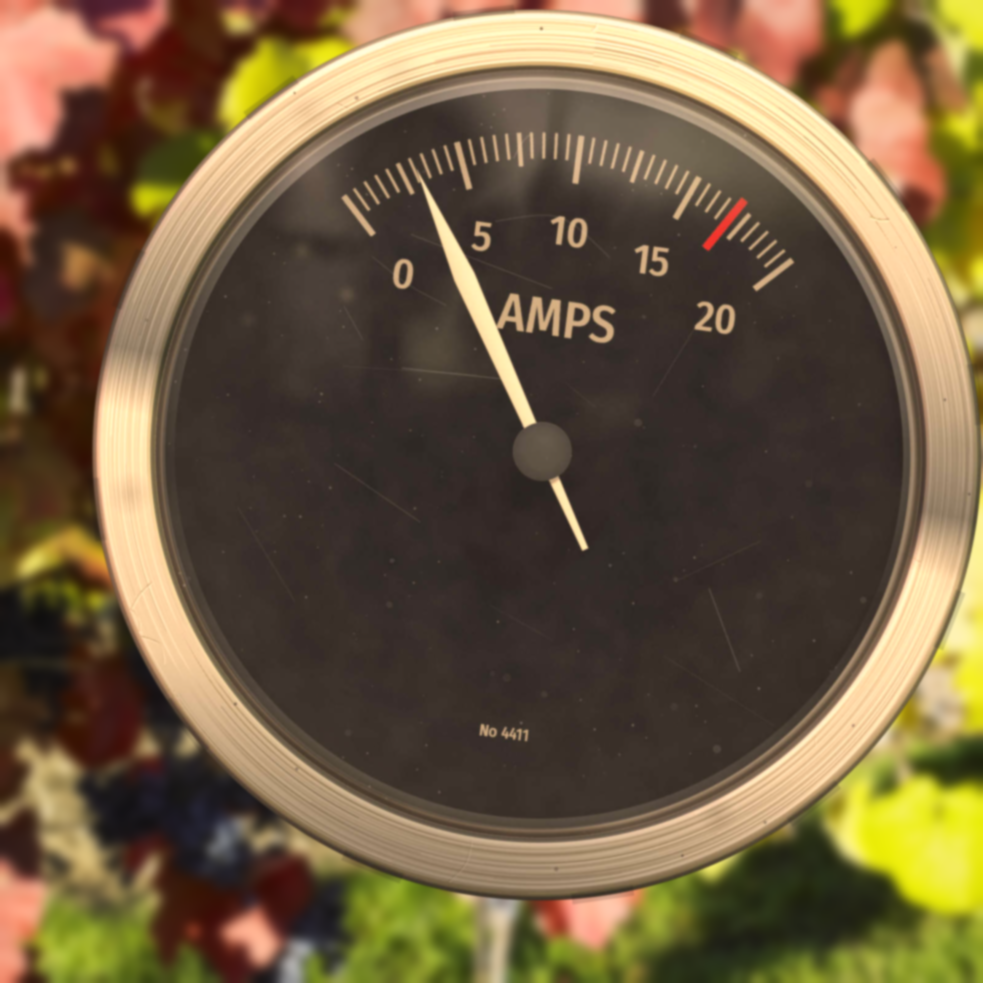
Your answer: 3,A
